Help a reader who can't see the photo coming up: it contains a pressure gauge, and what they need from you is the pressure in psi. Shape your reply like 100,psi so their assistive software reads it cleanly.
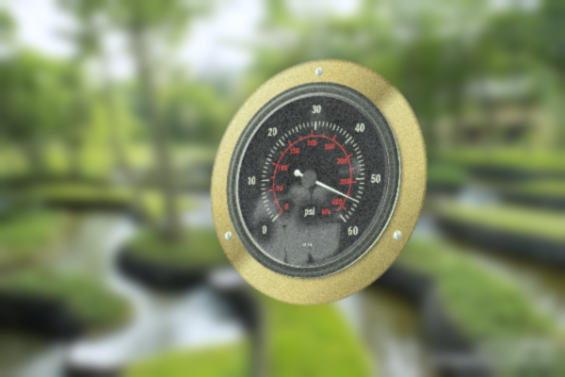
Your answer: 55,psi
